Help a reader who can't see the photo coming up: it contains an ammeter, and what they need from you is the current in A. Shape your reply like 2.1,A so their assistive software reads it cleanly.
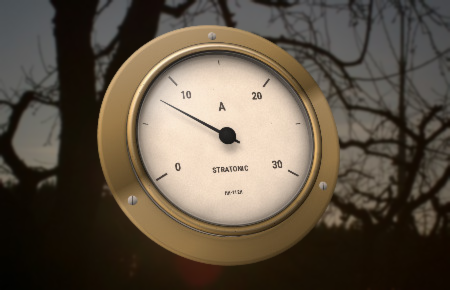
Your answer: 7.5,A
